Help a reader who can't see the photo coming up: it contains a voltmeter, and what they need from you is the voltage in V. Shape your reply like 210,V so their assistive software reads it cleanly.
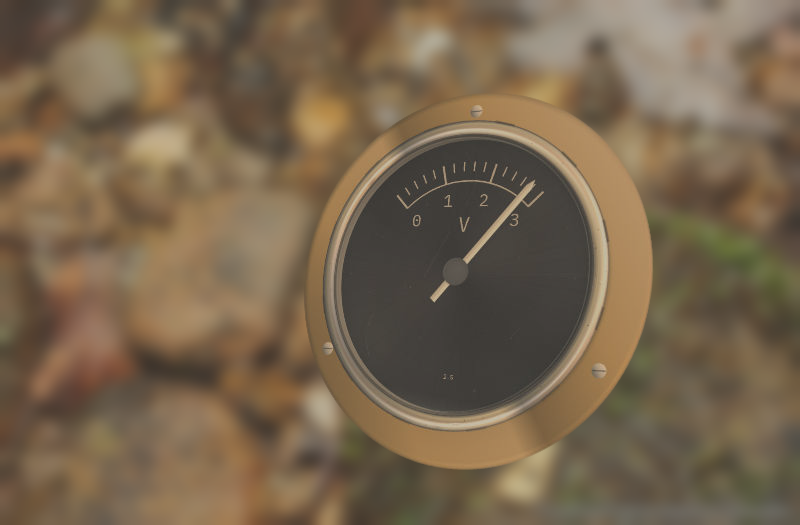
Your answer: 2.8,V
